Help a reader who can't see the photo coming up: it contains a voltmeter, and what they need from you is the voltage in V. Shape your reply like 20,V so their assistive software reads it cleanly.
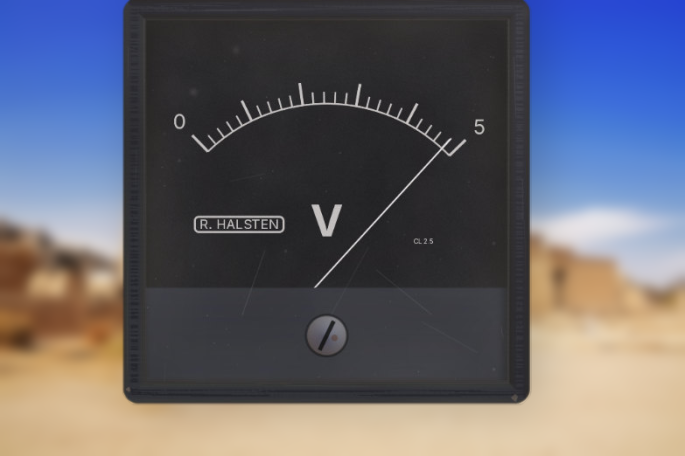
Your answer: 4.8,V
